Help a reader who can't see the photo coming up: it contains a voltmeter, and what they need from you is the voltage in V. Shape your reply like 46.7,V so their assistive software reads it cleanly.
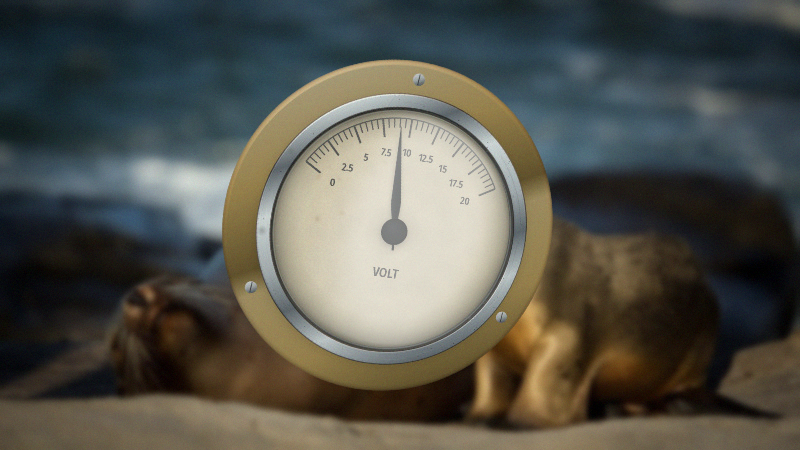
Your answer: 9,V
